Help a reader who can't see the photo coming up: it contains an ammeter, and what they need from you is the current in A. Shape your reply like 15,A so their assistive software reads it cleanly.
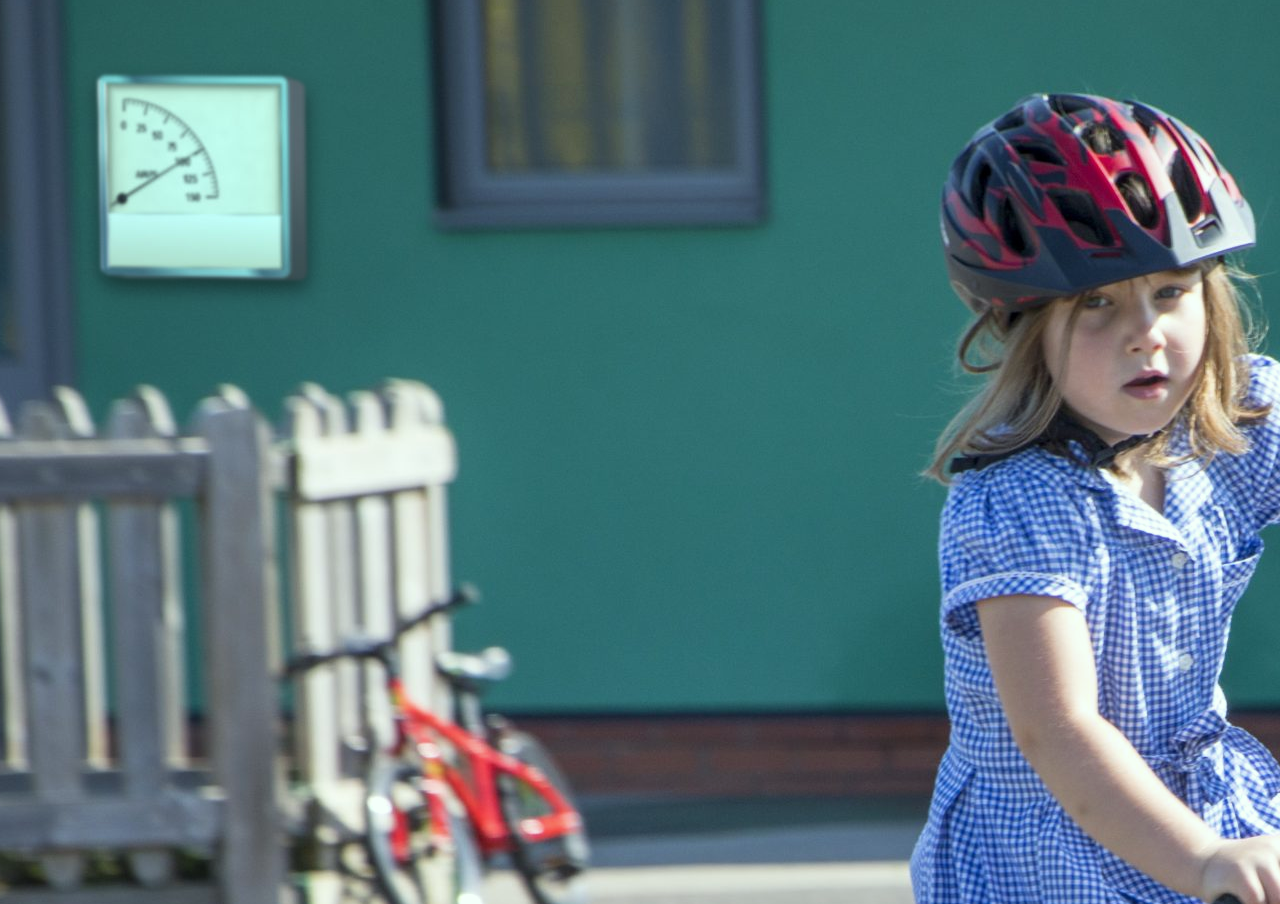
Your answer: 100,A
